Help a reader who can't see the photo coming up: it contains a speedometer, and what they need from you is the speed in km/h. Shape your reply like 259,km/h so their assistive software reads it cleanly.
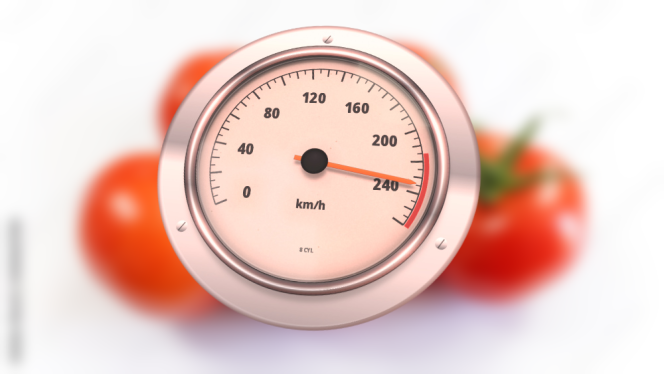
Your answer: 235,km/h
